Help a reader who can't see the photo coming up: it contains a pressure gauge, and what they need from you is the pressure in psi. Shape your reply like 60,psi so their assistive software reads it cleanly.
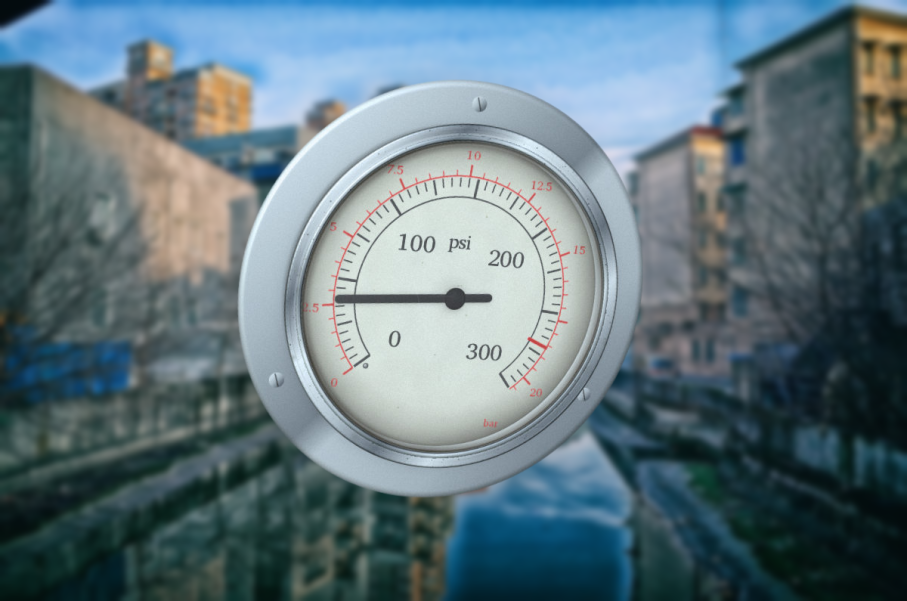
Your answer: 40,psi
